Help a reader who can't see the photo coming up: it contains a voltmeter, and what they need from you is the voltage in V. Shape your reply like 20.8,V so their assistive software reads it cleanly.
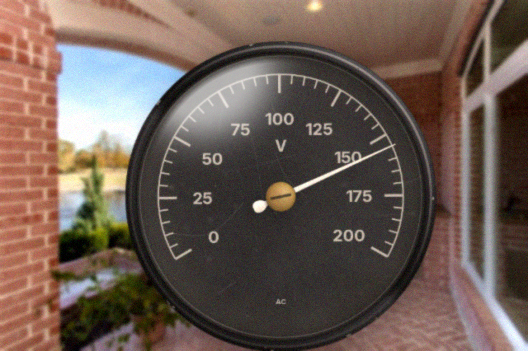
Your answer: 155,V
